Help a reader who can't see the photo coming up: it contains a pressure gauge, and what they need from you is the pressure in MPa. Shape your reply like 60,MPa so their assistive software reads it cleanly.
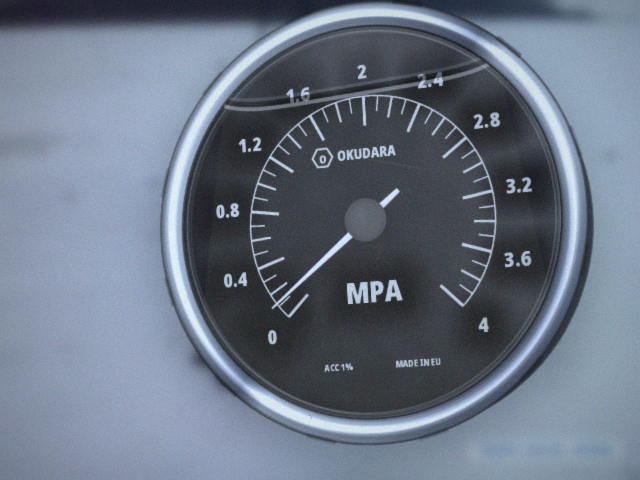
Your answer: 0.1,MPa
